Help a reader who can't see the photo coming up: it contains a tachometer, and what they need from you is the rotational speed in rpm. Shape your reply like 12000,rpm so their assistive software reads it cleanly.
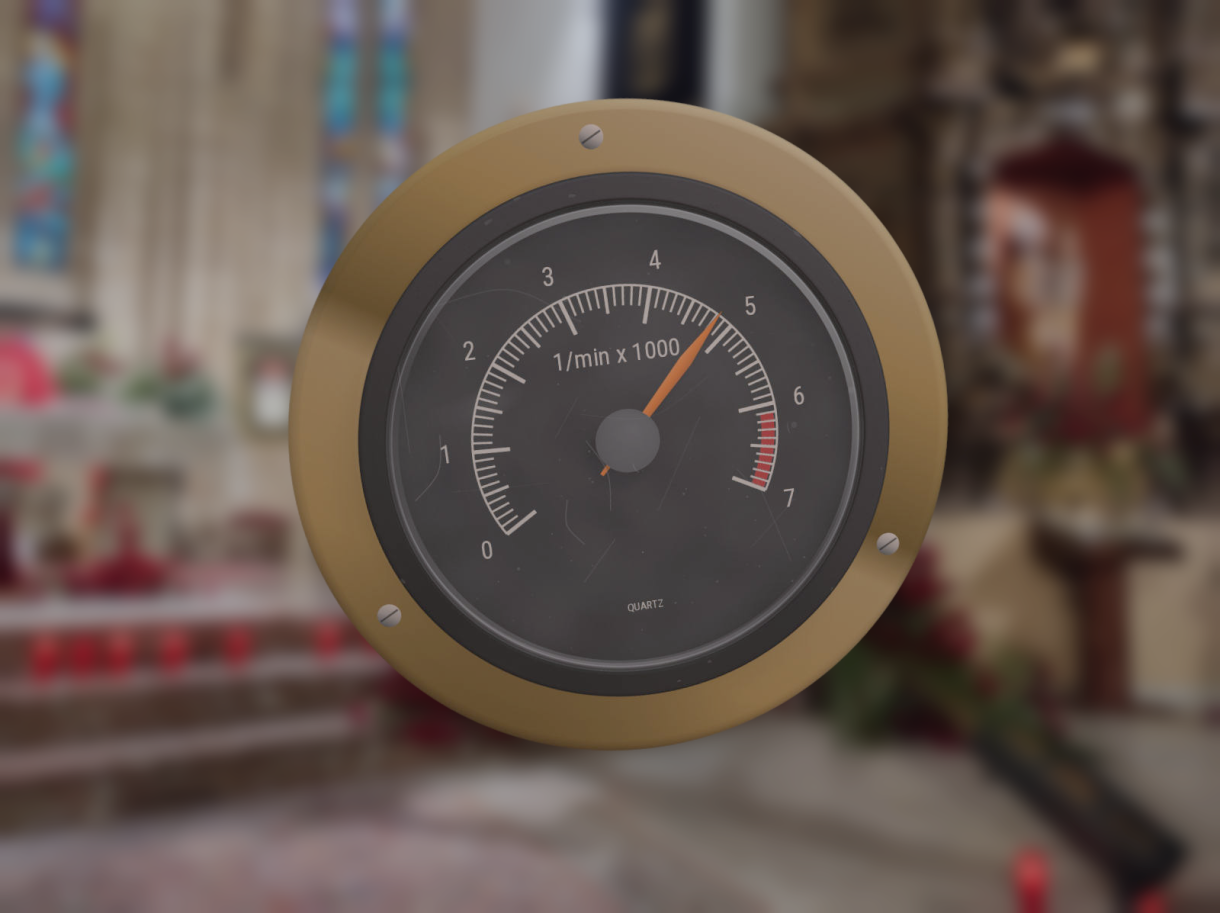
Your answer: 4800,rpm
